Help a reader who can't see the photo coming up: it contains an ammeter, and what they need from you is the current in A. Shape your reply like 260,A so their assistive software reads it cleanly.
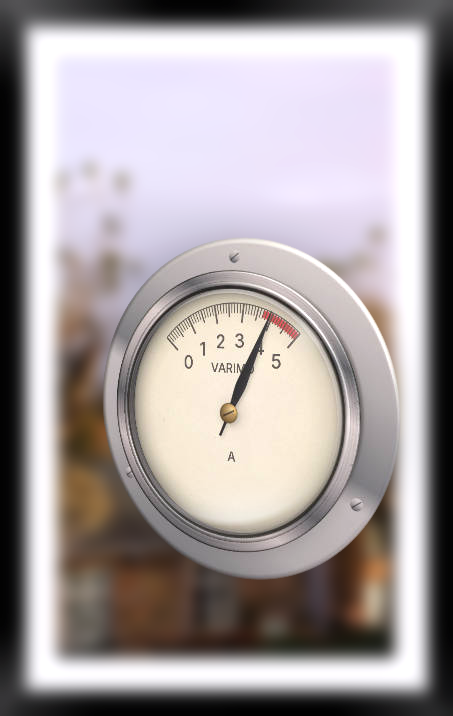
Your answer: 4,A
